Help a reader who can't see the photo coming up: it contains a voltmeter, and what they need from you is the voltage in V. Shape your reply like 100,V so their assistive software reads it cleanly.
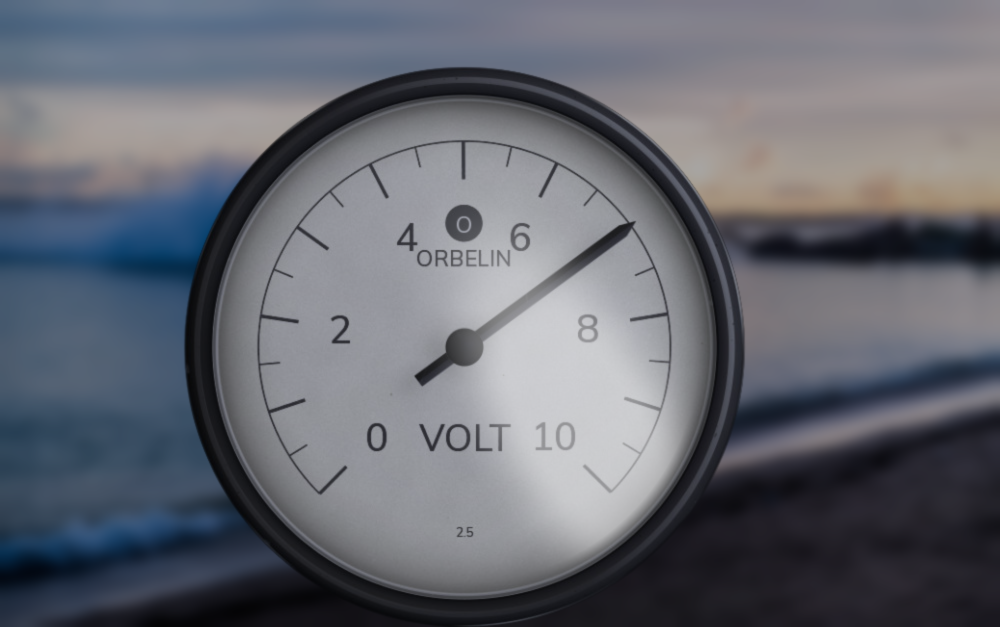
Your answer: 7,V
